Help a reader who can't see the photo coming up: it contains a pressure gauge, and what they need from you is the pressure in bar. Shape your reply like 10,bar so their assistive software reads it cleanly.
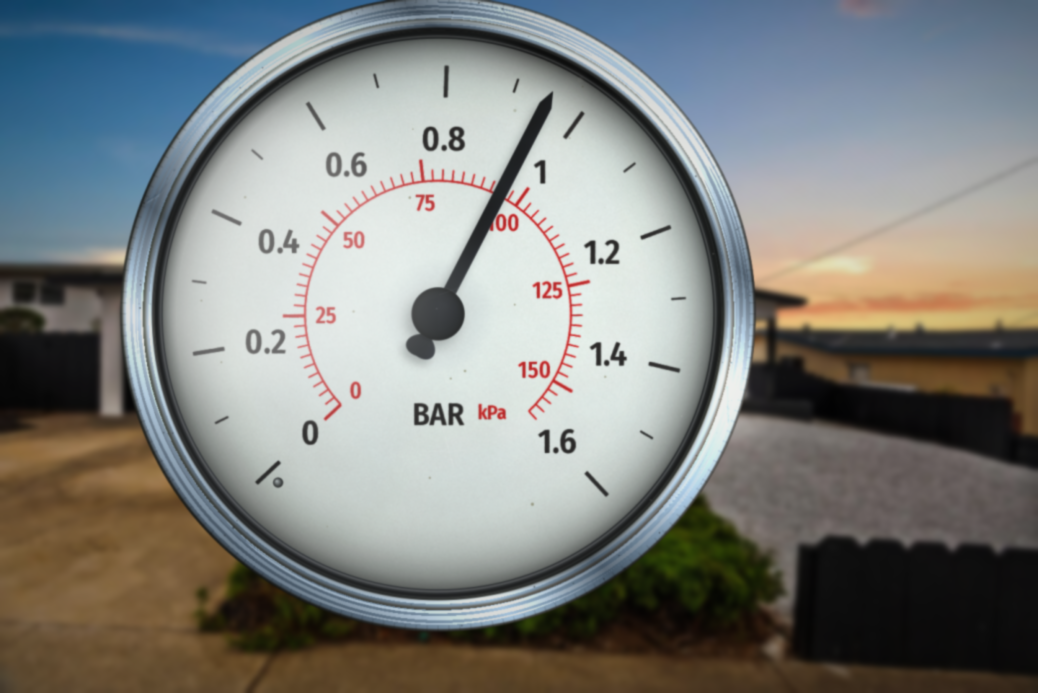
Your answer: 0.95,bar
